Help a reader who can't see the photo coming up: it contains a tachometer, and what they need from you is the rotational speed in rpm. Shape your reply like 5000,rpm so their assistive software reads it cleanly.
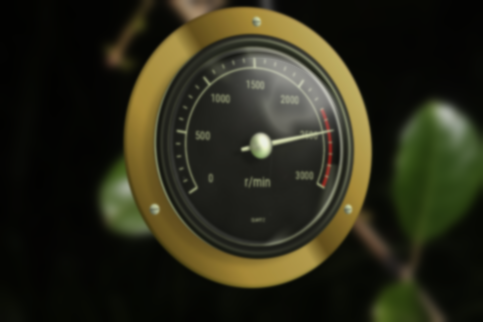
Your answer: 2500,rpm
